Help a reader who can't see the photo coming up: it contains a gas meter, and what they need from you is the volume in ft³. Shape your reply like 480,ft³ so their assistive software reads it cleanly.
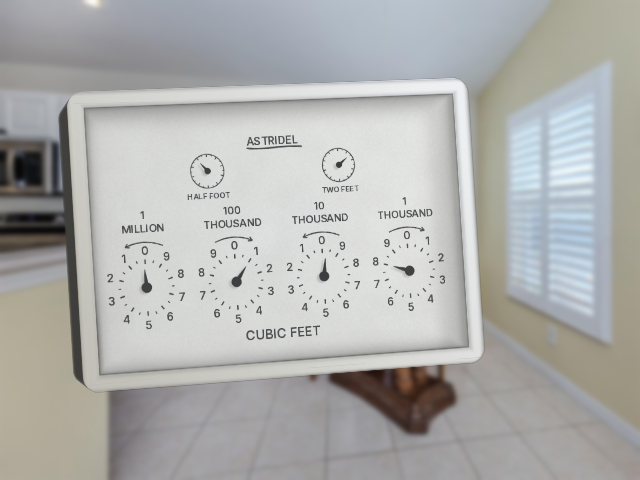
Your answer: 9800,ft³
